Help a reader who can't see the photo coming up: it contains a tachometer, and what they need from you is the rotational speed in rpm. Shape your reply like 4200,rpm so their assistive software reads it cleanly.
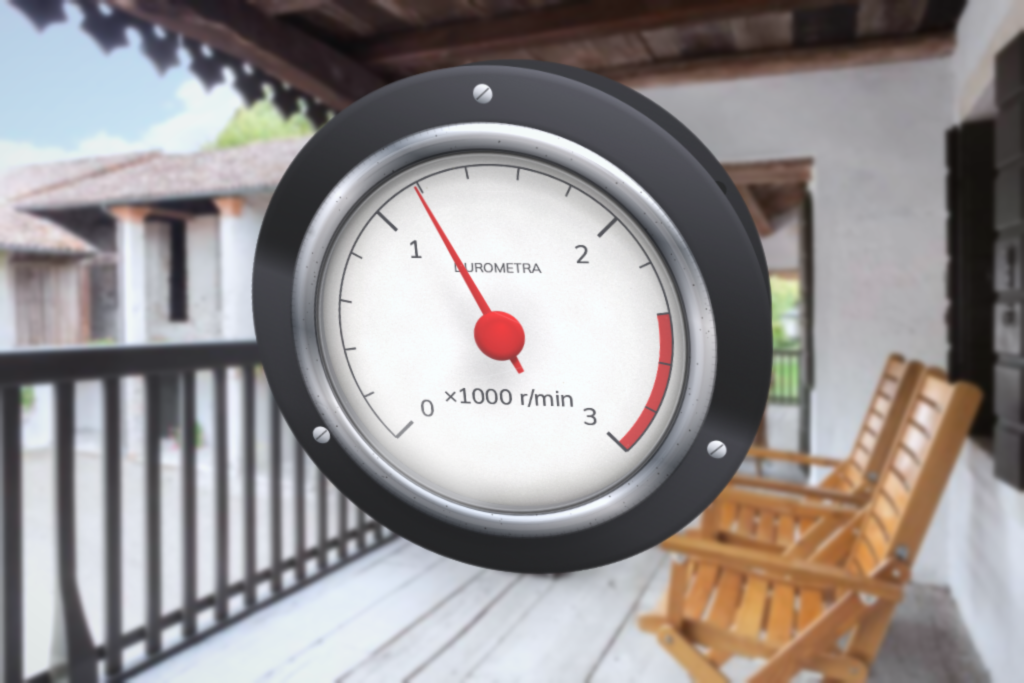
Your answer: 1200,rpm
